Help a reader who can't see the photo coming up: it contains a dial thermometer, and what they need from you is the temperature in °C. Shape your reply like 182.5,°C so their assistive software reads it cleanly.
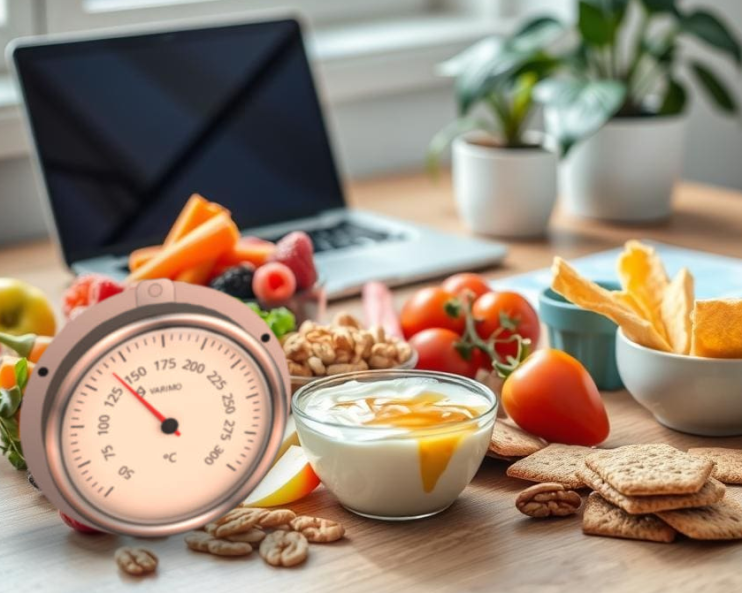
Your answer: 140,°C
